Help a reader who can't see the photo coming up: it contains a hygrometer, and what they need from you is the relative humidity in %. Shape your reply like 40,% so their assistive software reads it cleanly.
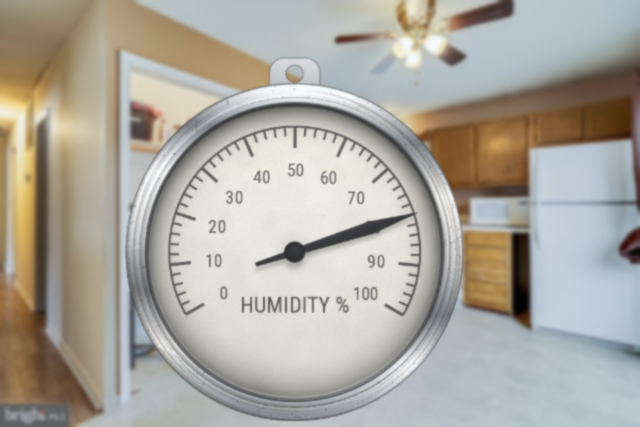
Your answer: 80,%
